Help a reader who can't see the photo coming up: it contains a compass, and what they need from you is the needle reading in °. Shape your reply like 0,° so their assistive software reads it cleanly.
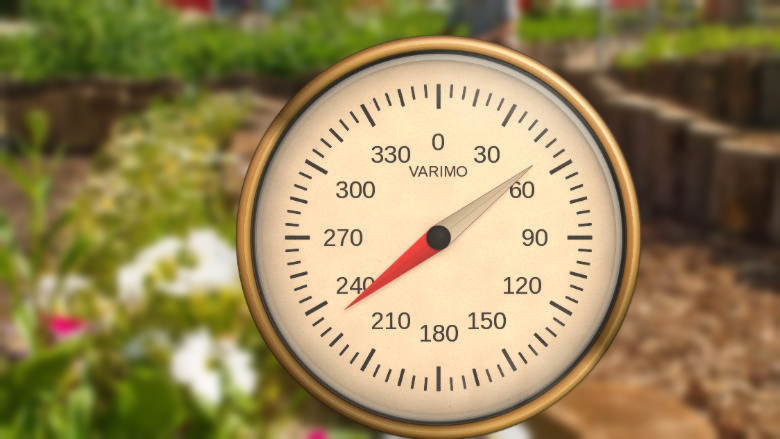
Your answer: 232.5,°
